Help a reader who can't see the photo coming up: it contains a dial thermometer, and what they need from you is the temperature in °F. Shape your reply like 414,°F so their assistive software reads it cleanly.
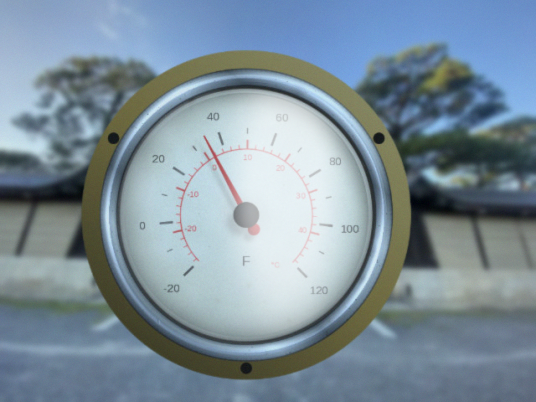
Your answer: 35,°F
